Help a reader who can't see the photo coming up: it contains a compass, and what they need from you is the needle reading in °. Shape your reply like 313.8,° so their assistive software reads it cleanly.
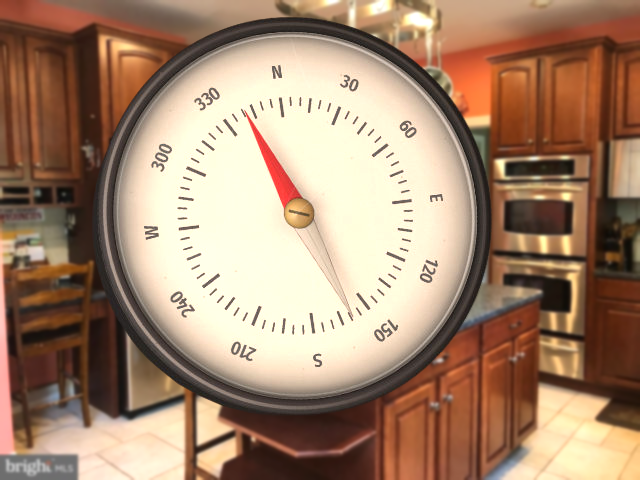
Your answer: 340,°
